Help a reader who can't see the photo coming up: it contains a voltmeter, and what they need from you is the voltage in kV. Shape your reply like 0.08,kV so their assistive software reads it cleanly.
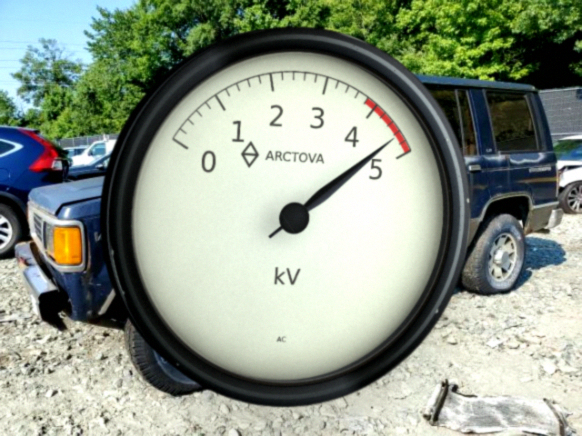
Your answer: 4.6,kV
